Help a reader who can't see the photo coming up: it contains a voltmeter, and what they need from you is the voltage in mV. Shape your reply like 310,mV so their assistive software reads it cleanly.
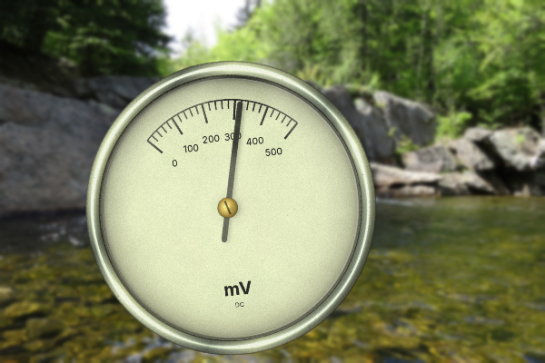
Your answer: 320,mV
